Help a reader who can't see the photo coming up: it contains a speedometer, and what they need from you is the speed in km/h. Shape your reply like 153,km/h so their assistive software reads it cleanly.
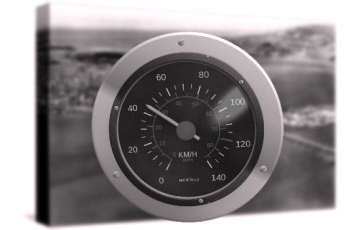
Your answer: 45,km/h
